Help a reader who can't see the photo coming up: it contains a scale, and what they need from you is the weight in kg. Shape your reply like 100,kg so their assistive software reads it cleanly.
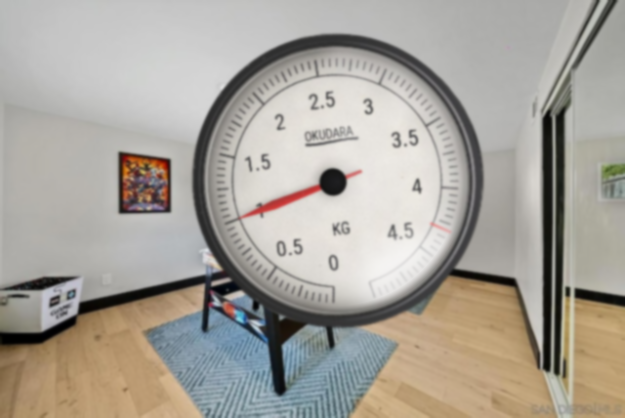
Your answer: 1,kg
